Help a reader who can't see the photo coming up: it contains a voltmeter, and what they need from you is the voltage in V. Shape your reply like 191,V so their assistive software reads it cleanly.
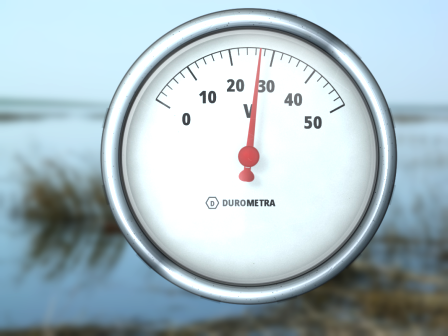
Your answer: 27,V
